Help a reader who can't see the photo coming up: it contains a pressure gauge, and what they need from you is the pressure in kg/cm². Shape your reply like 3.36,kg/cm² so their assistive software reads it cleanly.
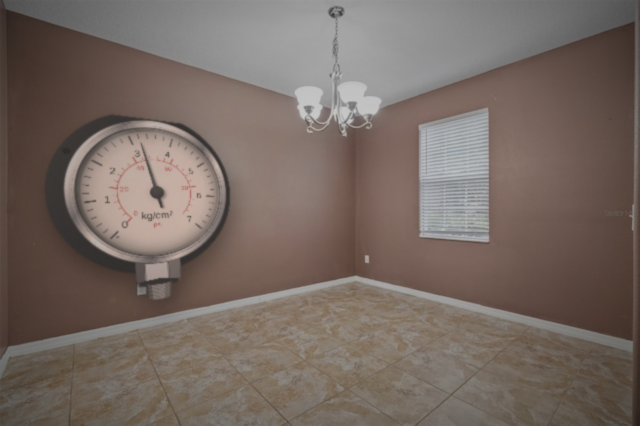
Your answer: 3.2,kg/cm²
